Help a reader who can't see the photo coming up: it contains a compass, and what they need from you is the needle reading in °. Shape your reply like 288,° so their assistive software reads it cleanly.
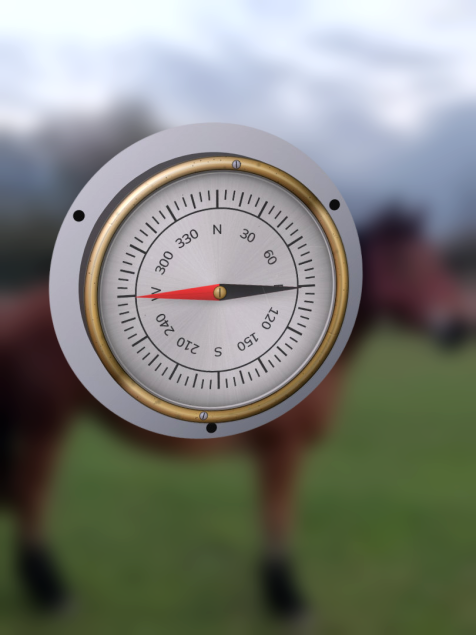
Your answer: 270,°
